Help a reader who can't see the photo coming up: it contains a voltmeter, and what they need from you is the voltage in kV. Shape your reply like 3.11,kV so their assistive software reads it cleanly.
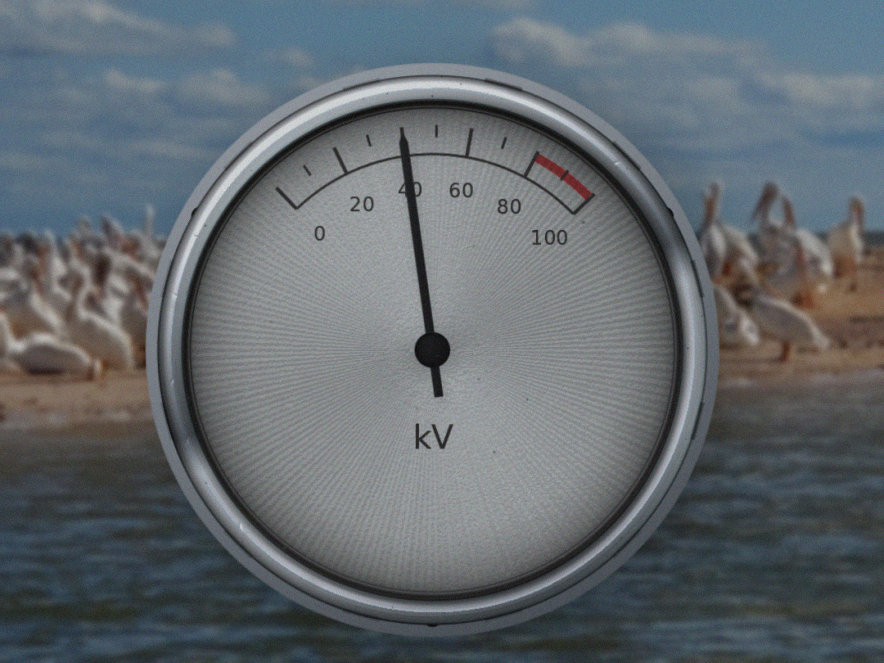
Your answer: 40,kV
